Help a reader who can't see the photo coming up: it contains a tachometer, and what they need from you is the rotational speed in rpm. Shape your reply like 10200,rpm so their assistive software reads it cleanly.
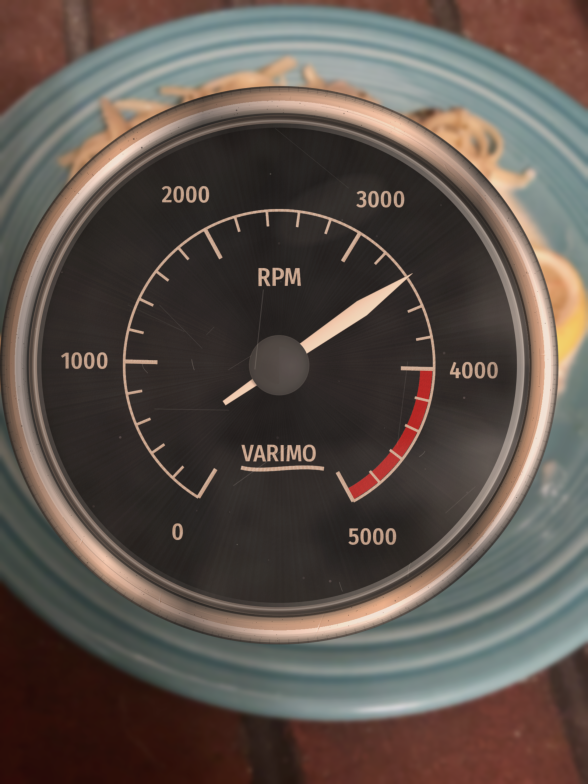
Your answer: 3400,rpm
